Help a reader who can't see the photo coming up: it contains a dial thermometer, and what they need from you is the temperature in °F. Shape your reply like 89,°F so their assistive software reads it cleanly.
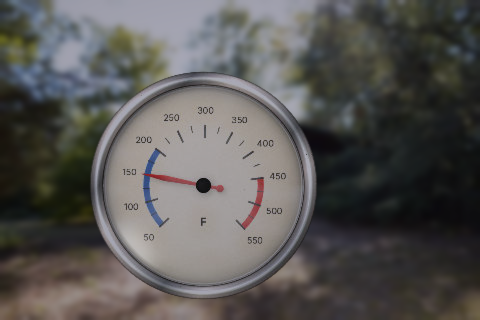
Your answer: 150,°F
